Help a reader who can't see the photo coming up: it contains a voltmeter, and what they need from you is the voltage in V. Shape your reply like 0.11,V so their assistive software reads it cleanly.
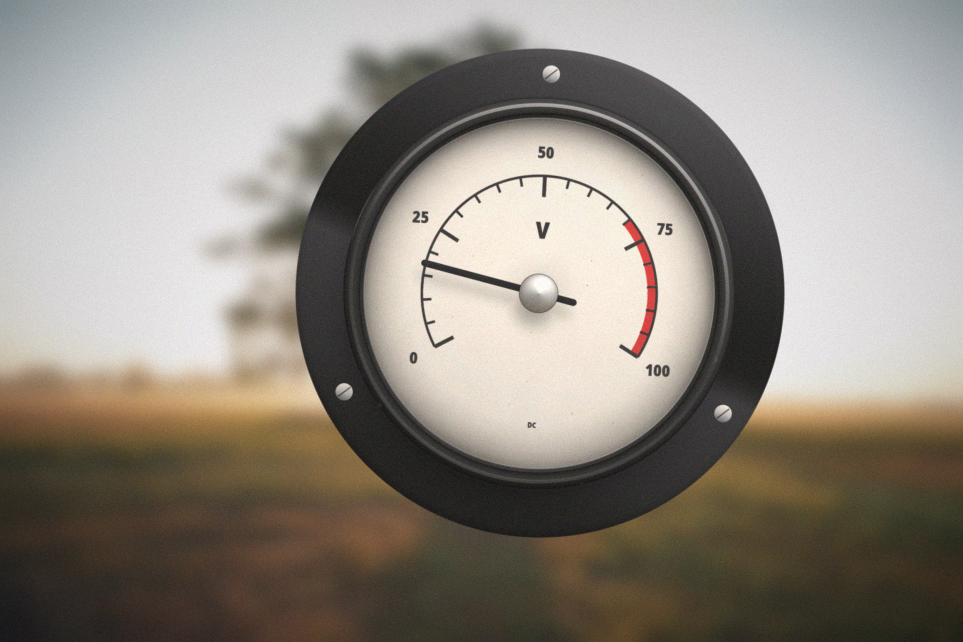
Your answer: 17.5,V
